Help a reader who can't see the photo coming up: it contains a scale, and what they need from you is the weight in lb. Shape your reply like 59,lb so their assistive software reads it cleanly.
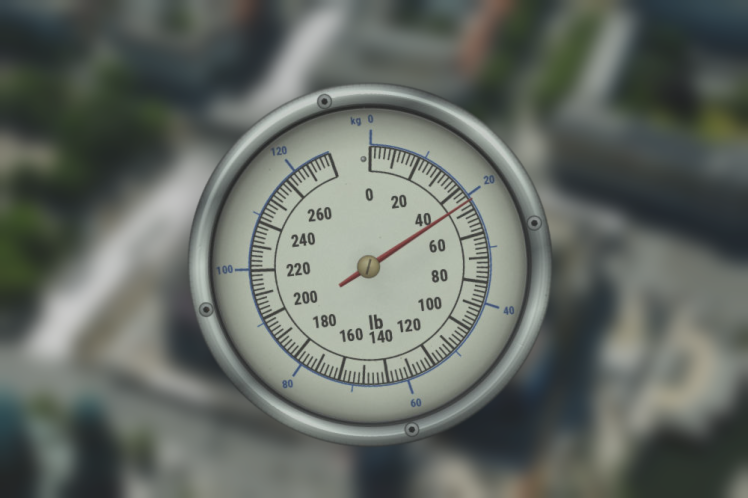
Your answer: 46,lb
